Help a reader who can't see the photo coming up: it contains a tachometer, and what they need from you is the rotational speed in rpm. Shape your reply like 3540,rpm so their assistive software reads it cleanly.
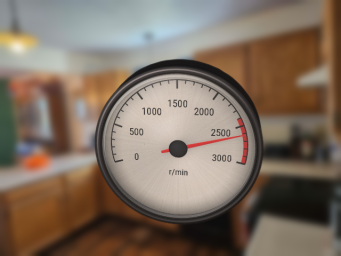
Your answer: 2600,rpm
